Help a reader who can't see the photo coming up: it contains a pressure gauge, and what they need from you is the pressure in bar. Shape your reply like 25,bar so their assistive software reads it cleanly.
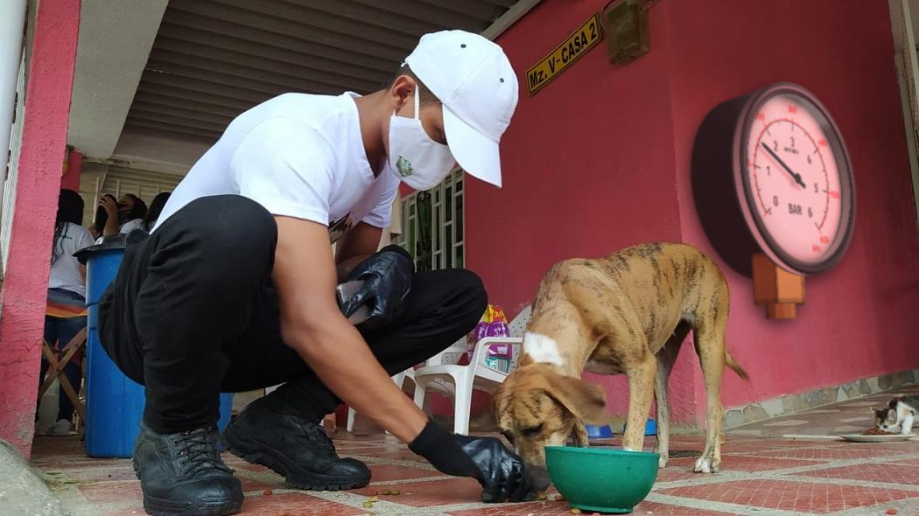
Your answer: 1.5,bar
